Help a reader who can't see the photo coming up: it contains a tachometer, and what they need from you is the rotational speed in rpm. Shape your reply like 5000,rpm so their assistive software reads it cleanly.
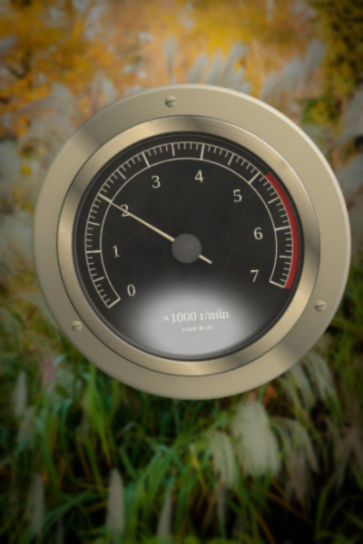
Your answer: 2000,rpm
